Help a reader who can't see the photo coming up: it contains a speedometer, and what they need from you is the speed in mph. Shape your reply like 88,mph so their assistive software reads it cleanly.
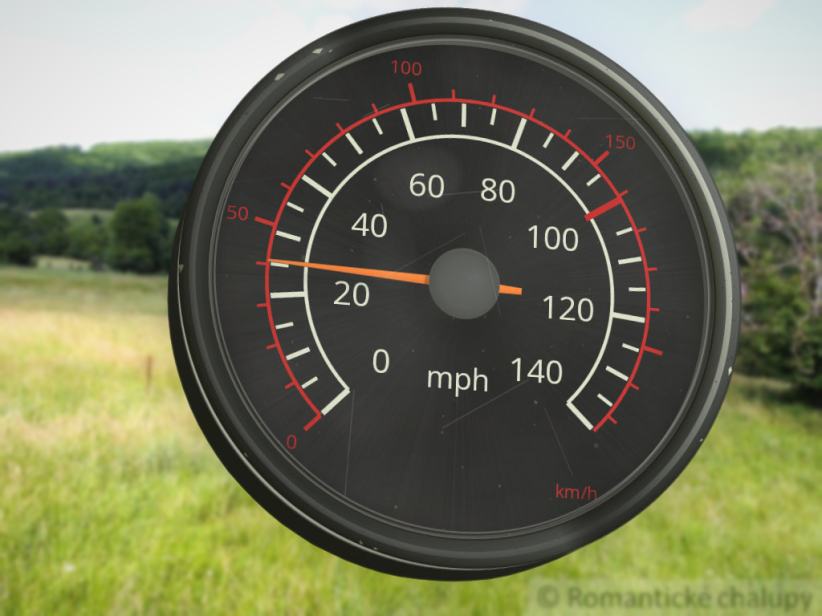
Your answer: 25,mph
